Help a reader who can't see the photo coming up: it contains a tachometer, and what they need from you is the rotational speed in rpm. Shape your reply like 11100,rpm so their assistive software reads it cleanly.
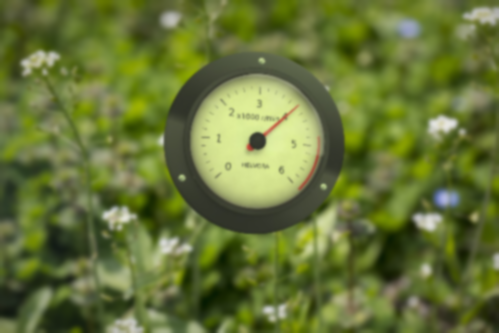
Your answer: 4000,rpm
